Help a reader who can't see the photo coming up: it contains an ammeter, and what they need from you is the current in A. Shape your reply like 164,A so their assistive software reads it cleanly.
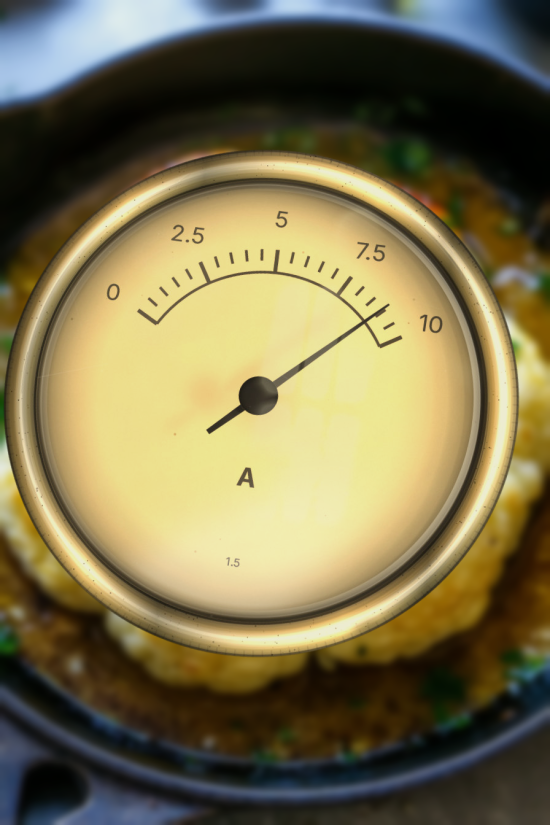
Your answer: 9,A
